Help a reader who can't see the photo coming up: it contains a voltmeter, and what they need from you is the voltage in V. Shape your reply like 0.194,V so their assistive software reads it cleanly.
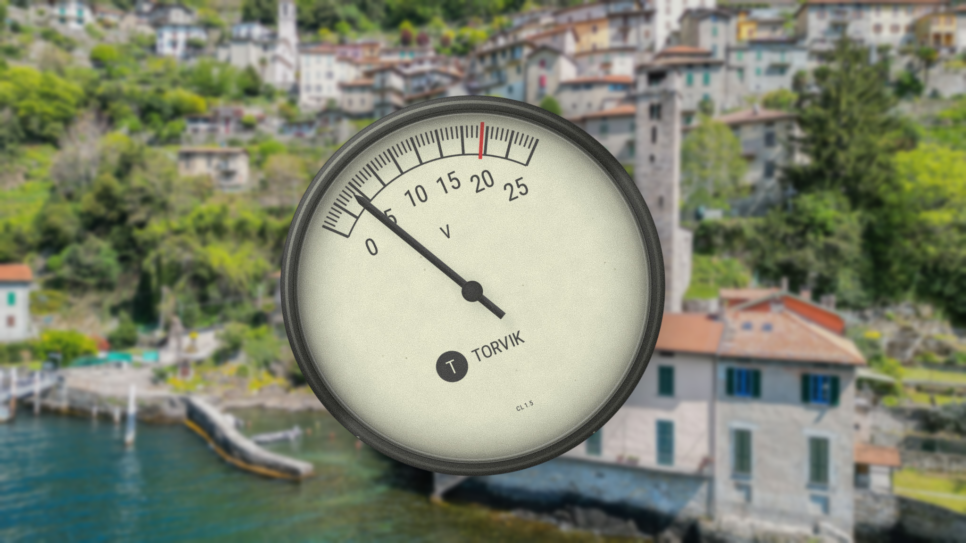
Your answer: 4.5,V
